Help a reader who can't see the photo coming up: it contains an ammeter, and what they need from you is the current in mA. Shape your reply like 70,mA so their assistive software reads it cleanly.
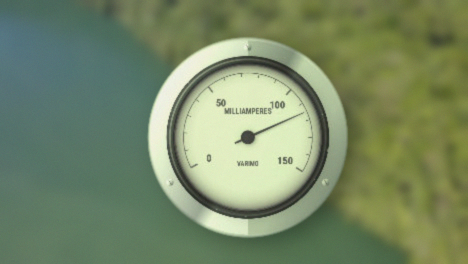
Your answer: 115,mA
